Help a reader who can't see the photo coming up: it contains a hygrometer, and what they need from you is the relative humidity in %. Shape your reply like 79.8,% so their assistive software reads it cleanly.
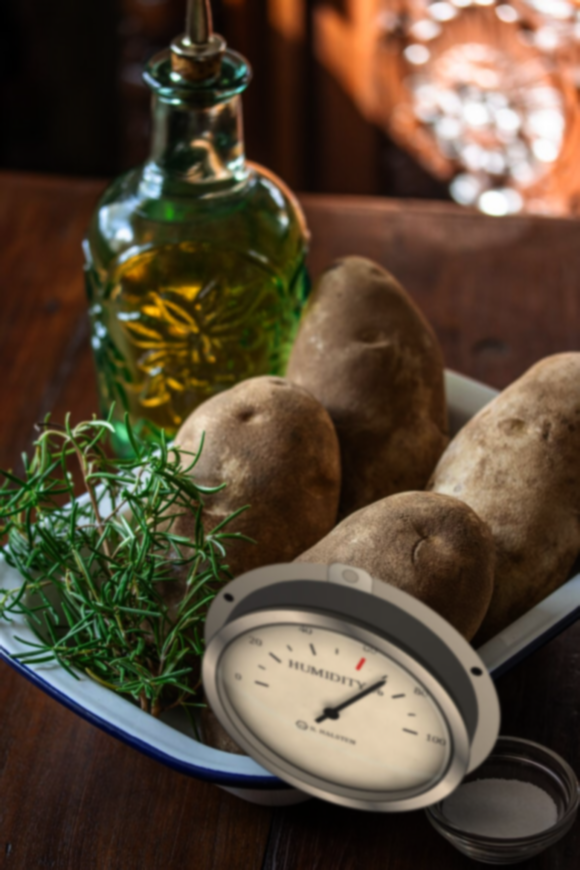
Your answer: 70,%
